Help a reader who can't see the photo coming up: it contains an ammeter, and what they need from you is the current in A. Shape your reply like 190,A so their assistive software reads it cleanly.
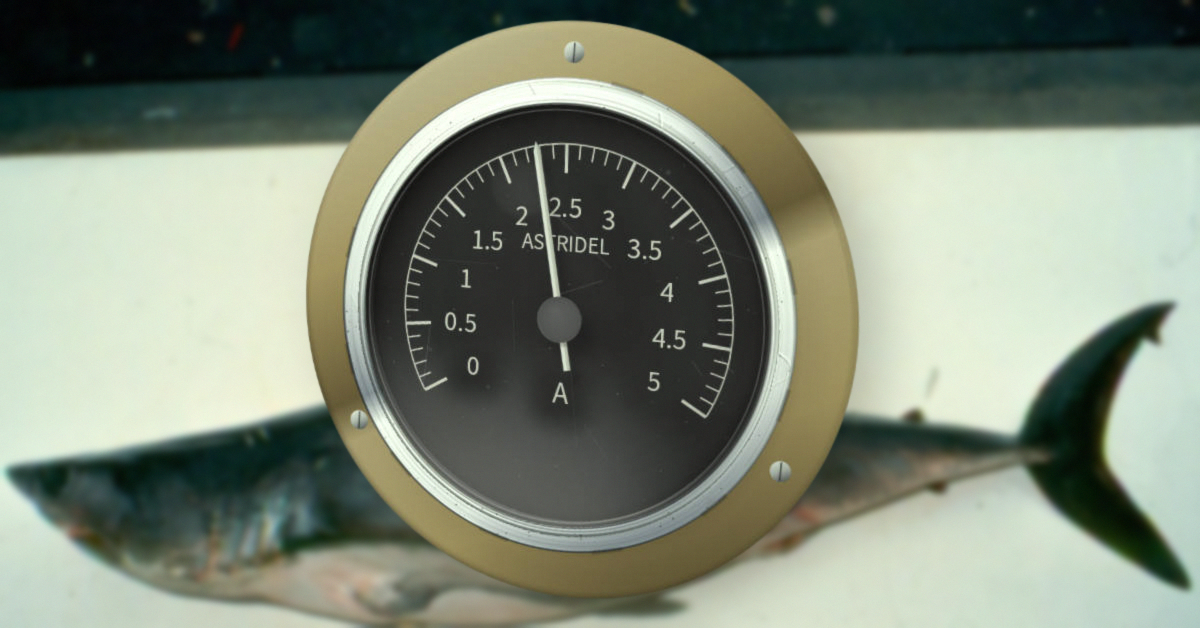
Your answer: 2.3,A
